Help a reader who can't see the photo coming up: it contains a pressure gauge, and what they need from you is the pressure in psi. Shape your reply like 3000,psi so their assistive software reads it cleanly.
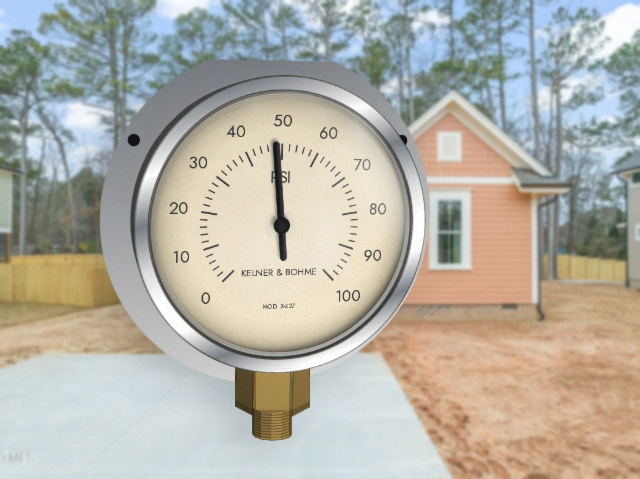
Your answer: 48,psi
